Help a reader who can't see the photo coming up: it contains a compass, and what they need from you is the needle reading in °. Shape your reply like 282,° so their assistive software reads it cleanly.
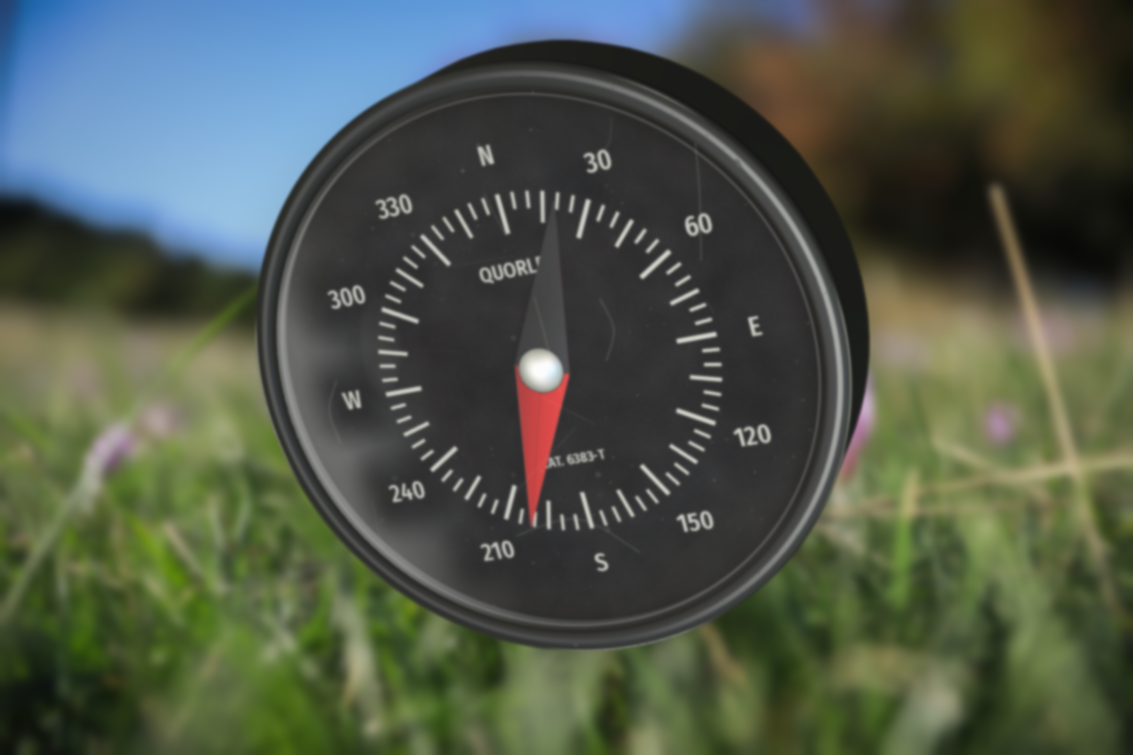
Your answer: 200,°
